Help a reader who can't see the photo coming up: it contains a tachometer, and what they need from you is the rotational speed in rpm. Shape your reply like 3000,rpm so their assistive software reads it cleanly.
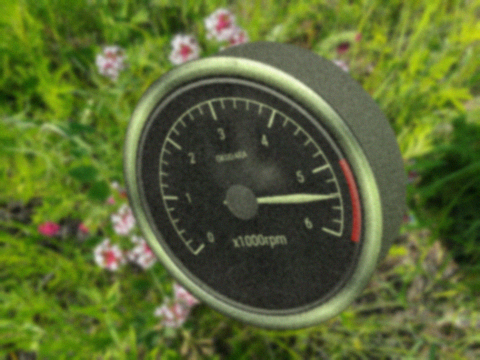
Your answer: 5400,rpm
